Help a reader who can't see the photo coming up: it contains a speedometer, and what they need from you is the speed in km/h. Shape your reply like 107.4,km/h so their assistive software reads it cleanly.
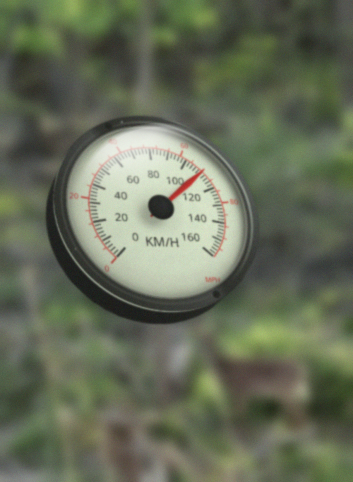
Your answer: 110,km/h
